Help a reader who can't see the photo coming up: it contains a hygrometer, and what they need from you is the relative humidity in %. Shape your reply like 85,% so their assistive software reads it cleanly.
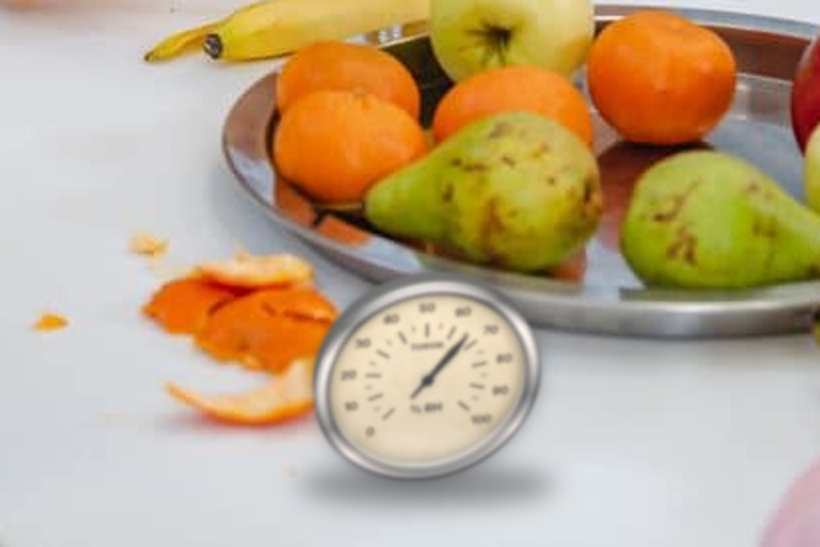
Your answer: 65,%
